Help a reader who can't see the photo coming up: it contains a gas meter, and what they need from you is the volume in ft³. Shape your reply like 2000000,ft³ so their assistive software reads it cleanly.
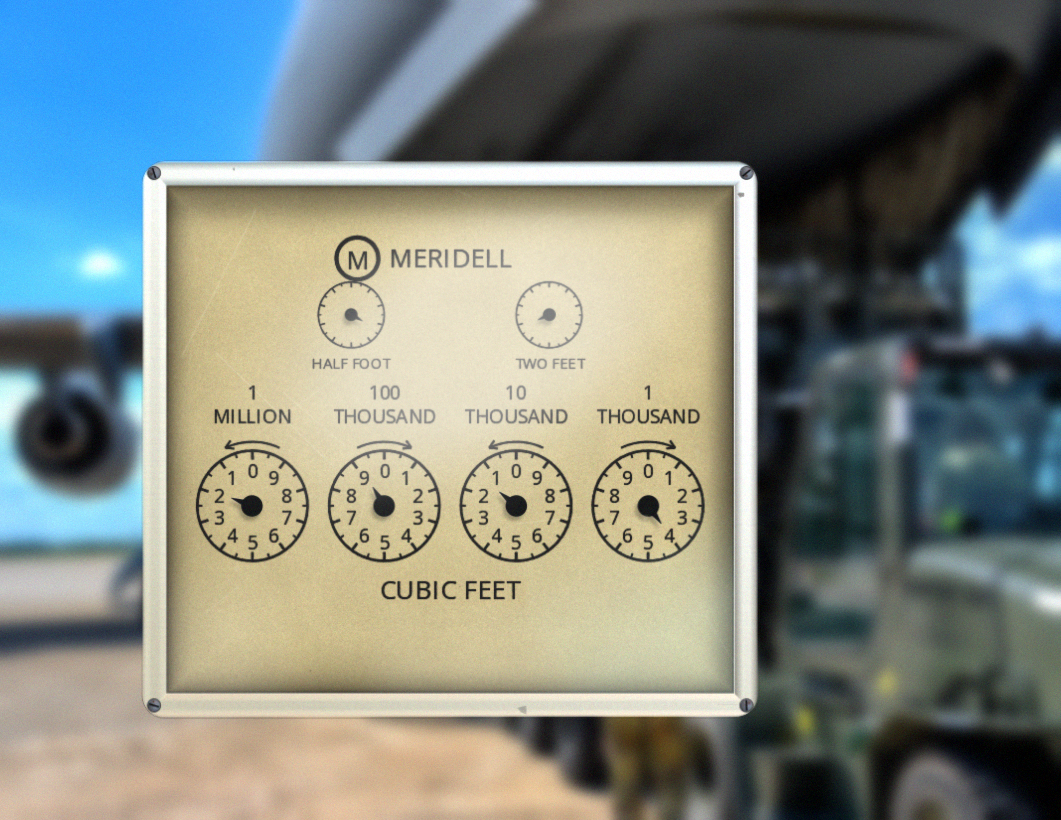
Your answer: 191400,ft³
